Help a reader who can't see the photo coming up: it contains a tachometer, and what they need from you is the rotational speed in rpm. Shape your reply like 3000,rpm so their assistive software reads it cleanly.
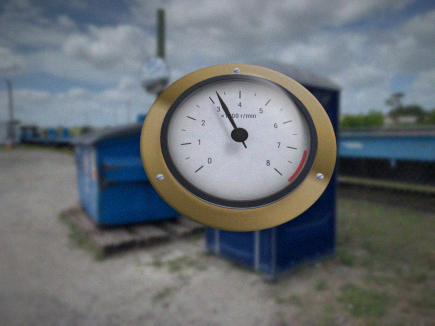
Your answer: 3250,rpm
